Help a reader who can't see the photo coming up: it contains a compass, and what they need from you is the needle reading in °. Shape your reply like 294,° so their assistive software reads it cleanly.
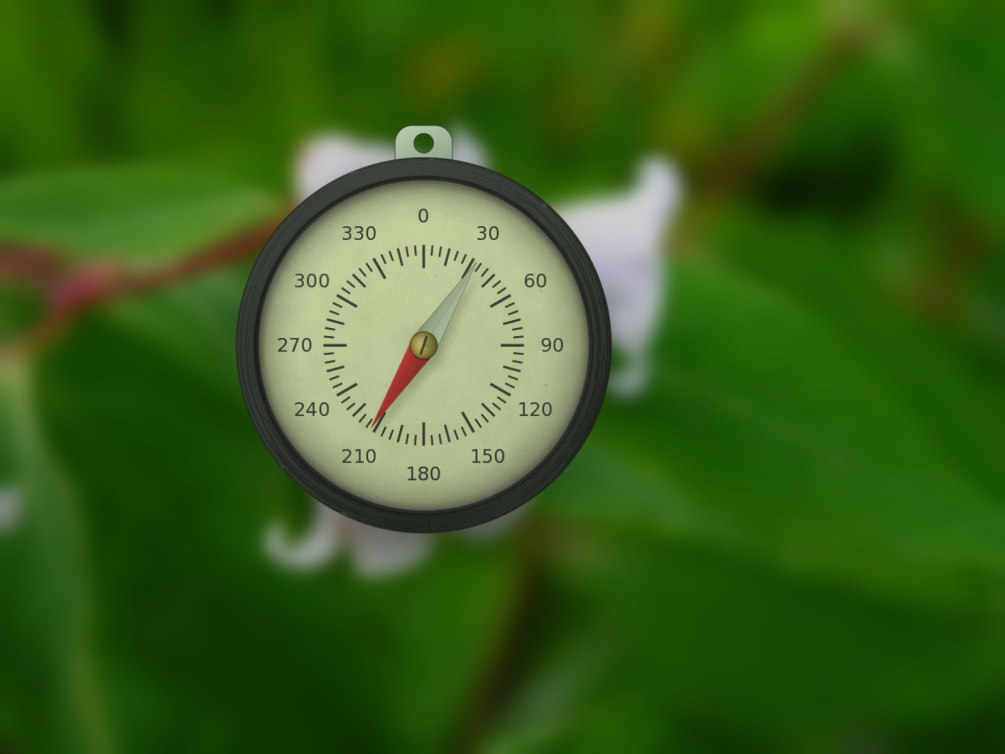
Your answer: 212.5,°
